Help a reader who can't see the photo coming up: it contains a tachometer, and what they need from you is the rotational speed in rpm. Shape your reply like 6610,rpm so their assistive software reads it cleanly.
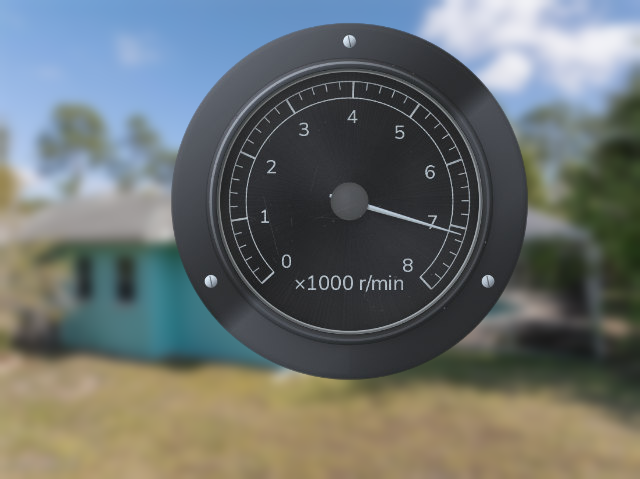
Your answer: 7100,rpm
